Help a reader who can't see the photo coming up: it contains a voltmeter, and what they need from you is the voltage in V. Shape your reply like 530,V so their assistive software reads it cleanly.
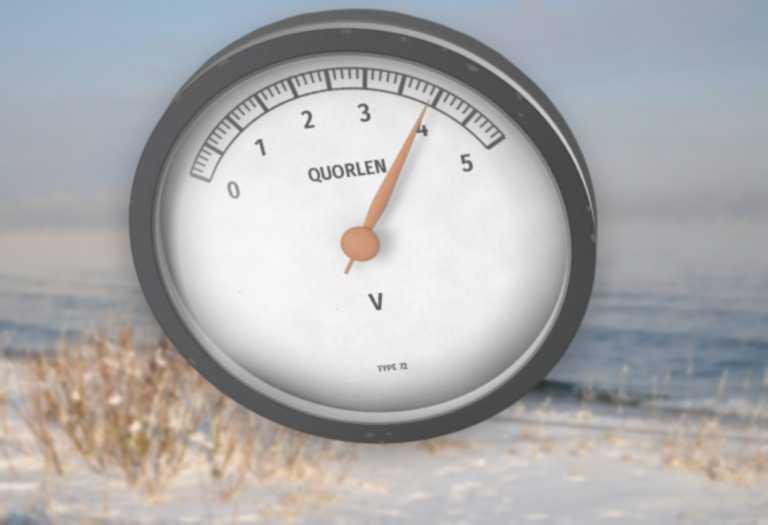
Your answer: 3.9,V
